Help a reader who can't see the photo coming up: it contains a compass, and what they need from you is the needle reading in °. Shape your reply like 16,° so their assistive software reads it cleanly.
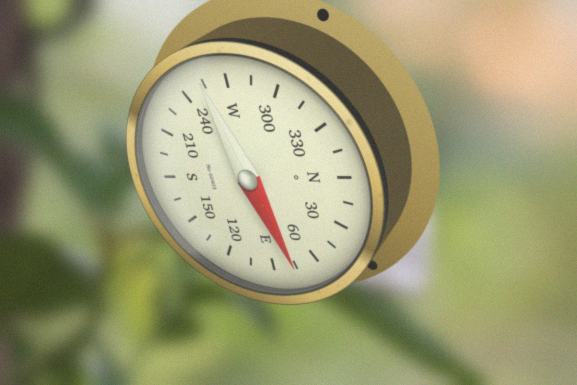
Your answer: 75,°
